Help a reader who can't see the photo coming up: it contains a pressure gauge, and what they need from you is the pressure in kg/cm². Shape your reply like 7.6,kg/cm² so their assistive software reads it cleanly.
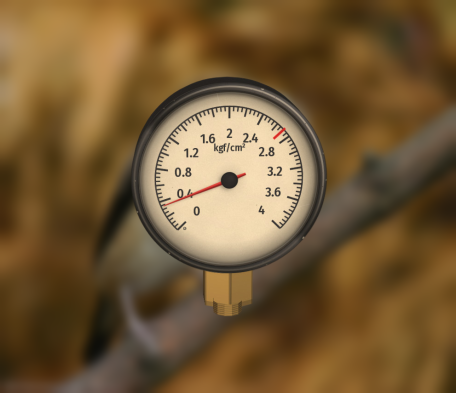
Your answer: 0.35,kg/cm²
